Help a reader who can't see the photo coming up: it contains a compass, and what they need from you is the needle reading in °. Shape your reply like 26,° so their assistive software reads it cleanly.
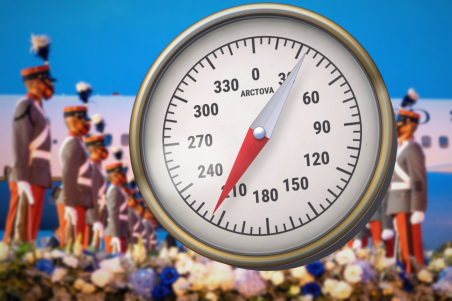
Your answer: 215,°
